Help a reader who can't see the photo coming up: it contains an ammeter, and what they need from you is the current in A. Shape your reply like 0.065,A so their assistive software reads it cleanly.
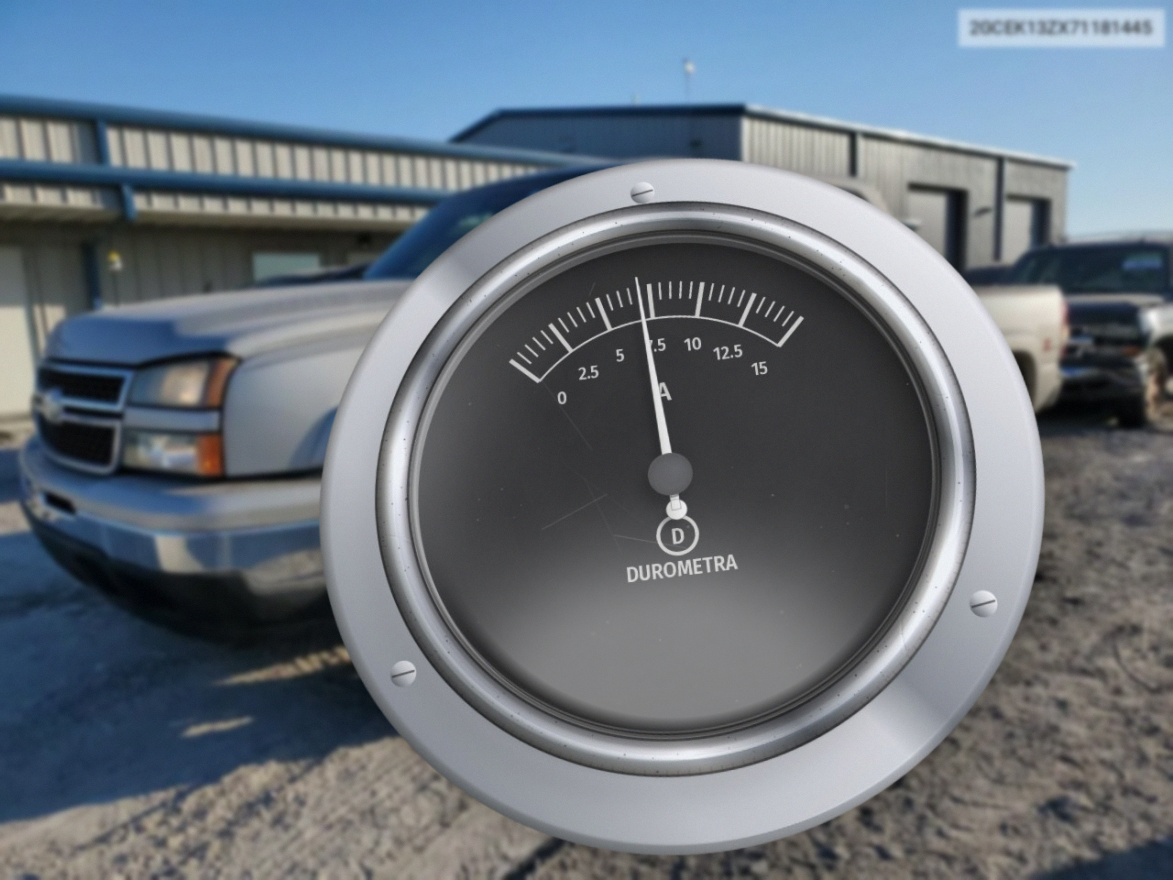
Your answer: 7,A
